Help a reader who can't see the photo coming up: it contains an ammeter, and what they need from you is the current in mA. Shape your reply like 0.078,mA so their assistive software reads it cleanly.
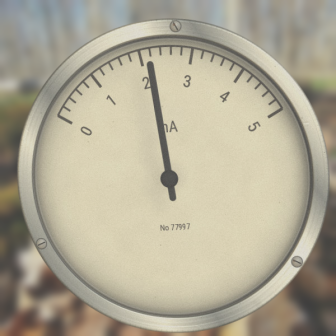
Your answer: 2.2,mA
